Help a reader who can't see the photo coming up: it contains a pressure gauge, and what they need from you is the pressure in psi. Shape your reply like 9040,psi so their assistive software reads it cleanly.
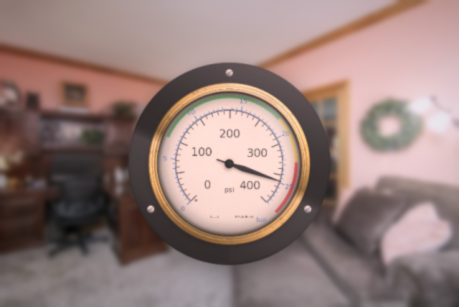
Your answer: 360,psi
